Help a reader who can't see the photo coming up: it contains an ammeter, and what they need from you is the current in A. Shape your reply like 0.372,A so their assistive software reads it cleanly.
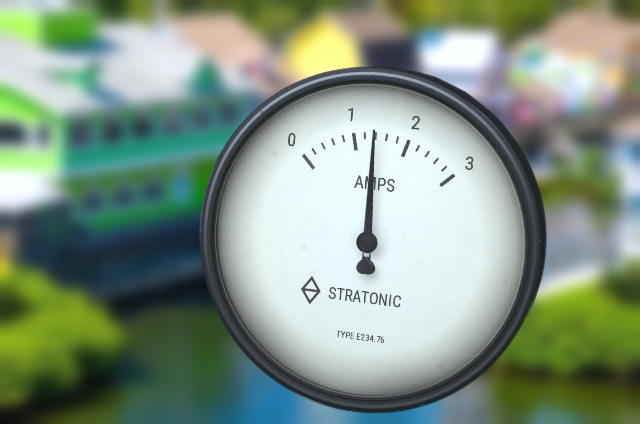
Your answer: 1.4,A
